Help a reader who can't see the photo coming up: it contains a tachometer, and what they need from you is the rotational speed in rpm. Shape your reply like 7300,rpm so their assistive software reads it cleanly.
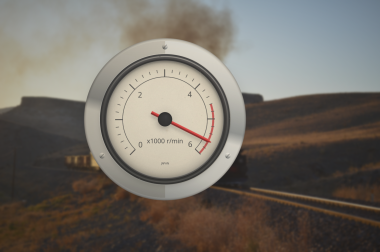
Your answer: 5600,rpm
